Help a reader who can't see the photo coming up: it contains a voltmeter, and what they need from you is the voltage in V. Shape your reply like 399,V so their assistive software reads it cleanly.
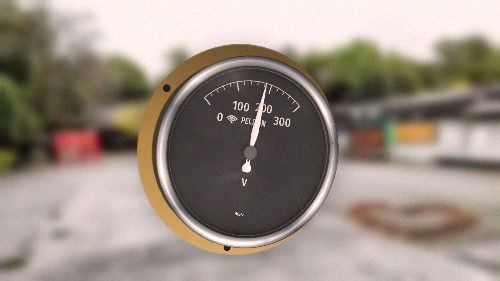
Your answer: 180,V
